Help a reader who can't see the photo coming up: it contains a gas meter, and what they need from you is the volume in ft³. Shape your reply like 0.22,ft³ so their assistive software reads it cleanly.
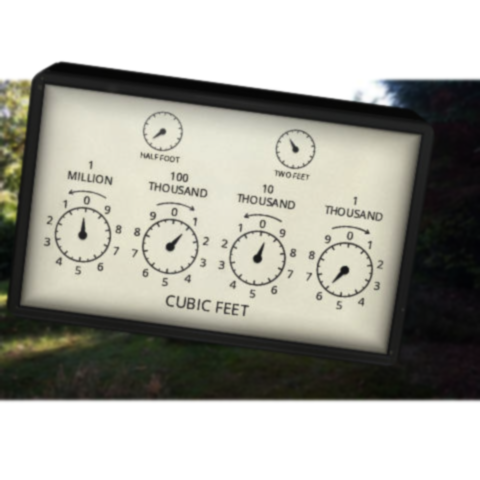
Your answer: 9600,ft³
